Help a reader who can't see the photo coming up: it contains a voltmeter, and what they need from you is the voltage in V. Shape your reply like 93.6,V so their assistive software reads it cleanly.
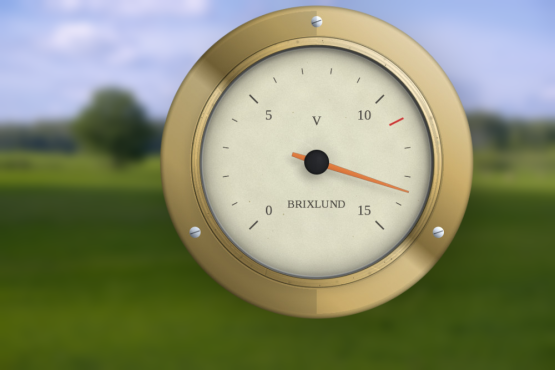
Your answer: 13.5,V
